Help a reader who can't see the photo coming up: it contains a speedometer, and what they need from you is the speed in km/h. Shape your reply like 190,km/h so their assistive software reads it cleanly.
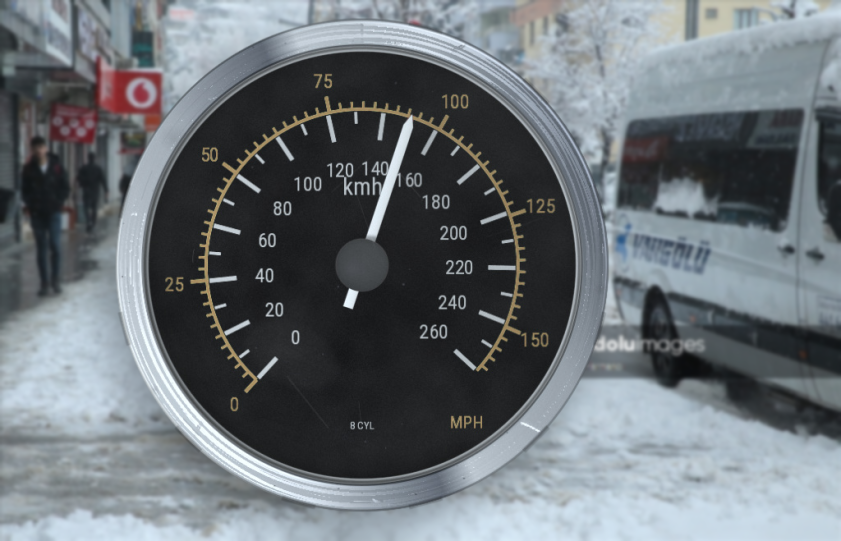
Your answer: 150,km/h
